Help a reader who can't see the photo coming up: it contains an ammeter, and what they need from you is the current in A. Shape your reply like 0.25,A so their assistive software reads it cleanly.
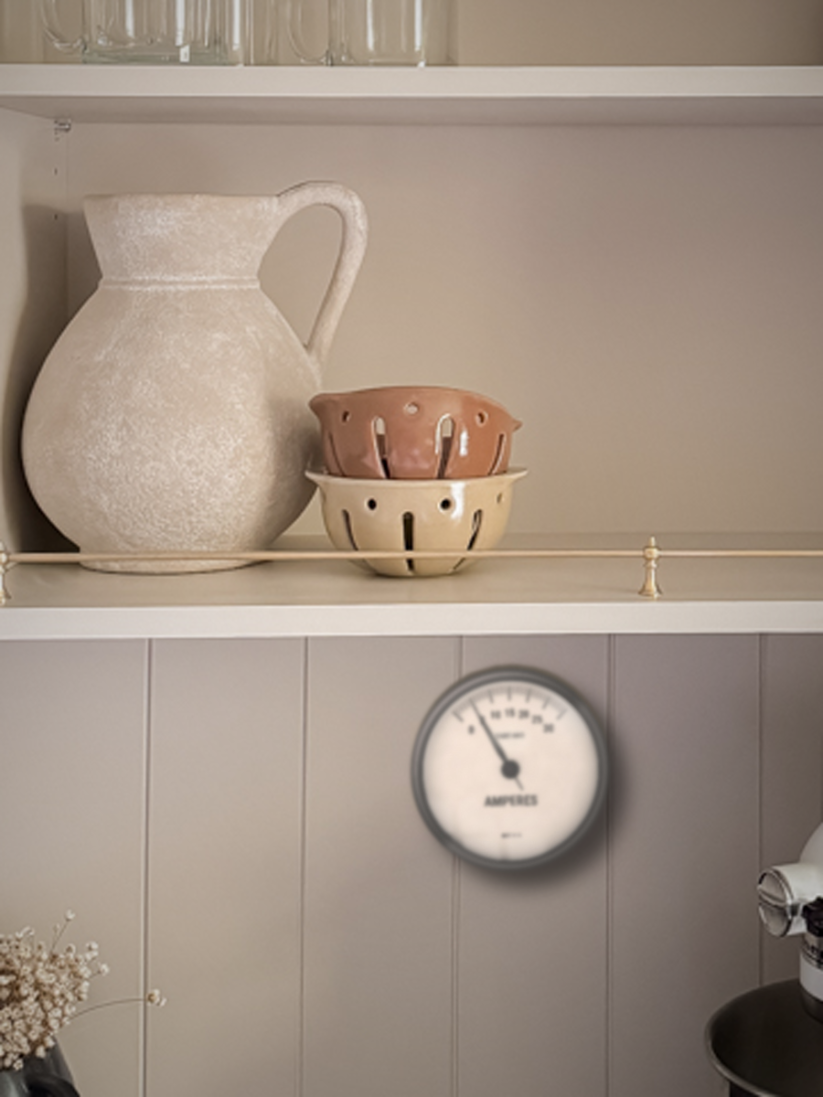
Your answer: 5,A
